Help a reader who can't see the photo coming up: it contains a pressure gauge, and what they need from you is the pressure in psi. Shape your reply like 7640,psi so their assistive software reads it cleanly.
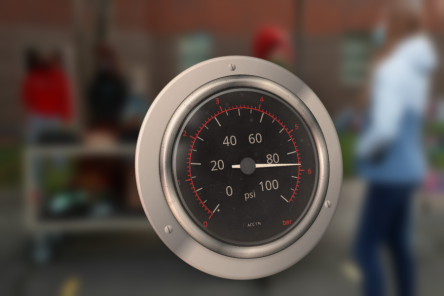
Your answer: 85,psi
